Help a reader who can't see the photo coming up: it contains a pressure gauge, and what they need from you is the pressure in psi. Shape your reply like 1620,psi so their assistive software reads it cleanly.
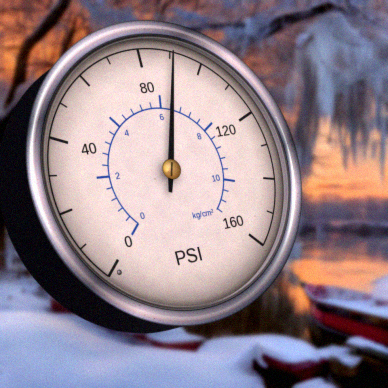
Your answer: 90,psi
